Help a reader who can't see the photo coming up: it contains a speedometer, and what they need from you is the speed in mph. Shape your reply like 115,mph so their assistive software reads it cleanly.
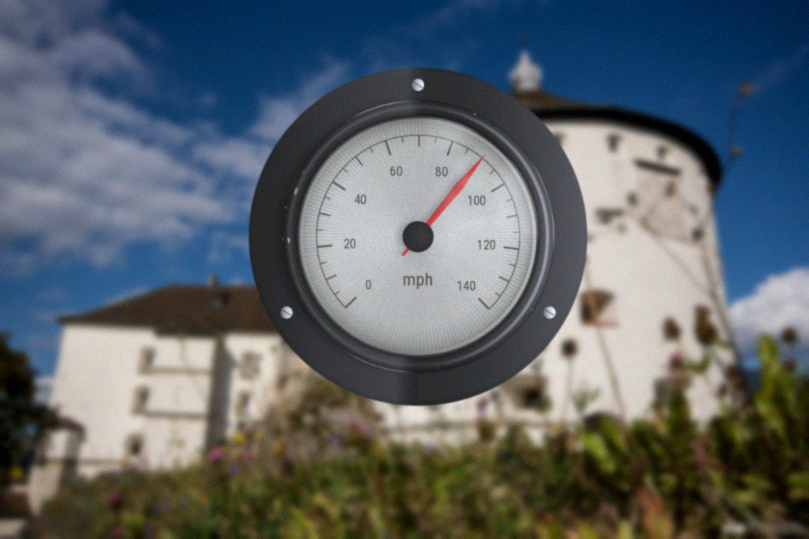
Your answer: 90,mph
